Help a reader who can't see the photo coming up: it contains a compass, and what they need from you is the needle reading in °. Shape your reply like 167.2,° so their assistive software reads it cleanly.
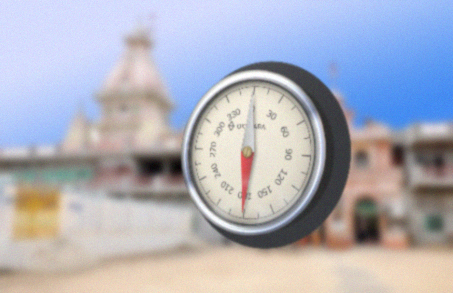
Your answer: 180,°
